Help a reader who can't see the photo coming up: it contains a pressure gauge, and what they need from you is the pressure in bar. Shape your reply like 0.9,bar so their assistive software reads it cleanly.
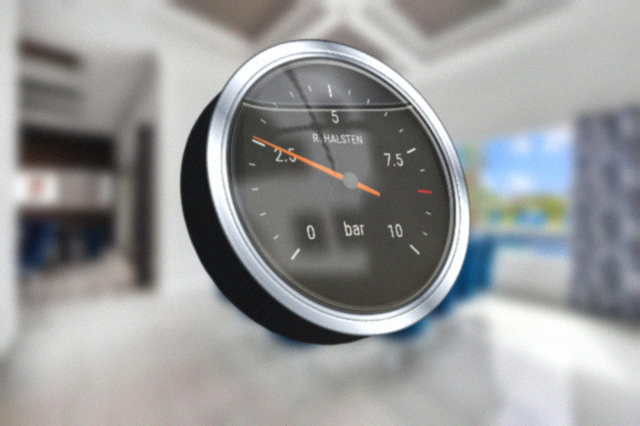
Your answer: 2.5,bar
